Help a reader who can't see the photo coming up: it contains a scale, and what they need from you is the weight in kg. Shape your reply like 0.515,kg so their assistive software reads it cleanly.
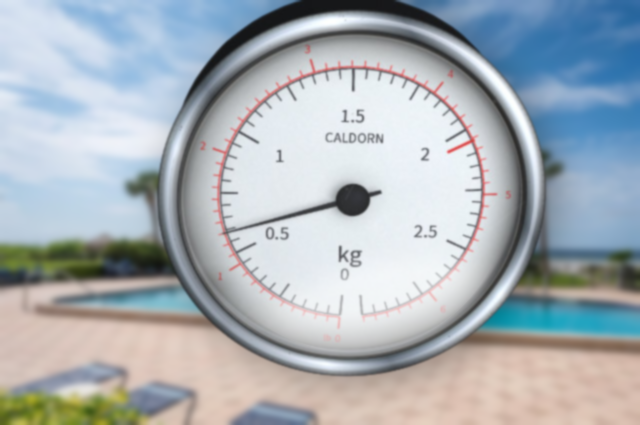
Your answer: 0.6,kg
